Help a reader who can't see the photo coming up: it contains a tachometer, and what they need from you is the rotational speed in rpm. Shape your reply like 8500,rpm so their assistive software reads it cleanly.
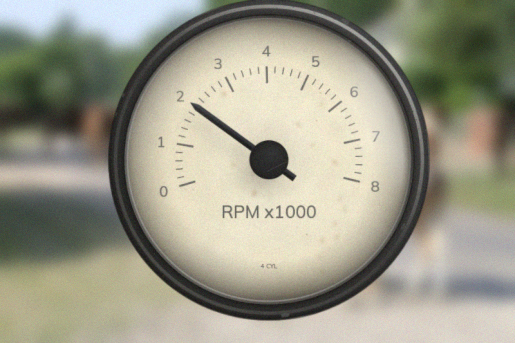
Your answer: 2000,rpm
